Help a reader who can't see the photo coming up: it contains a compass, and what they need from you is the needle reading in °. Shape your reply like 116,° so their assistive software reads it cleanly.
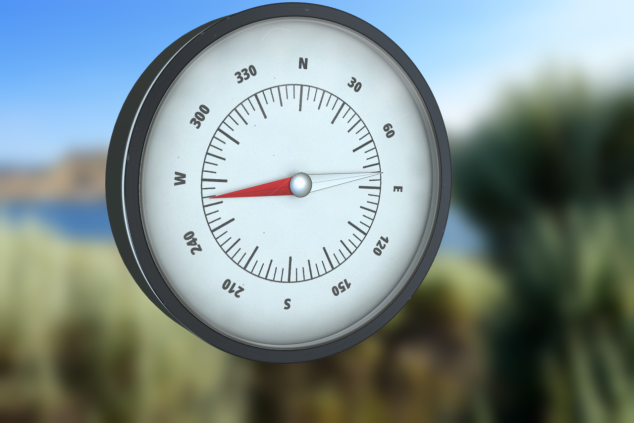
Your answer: 260,°
